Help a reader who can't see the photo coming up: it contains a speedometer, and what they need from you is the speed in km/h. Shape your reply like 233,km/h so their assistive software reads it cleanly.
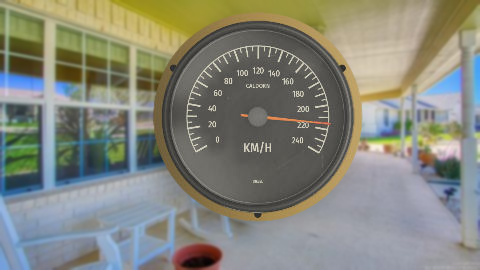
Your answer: 215,km/h
